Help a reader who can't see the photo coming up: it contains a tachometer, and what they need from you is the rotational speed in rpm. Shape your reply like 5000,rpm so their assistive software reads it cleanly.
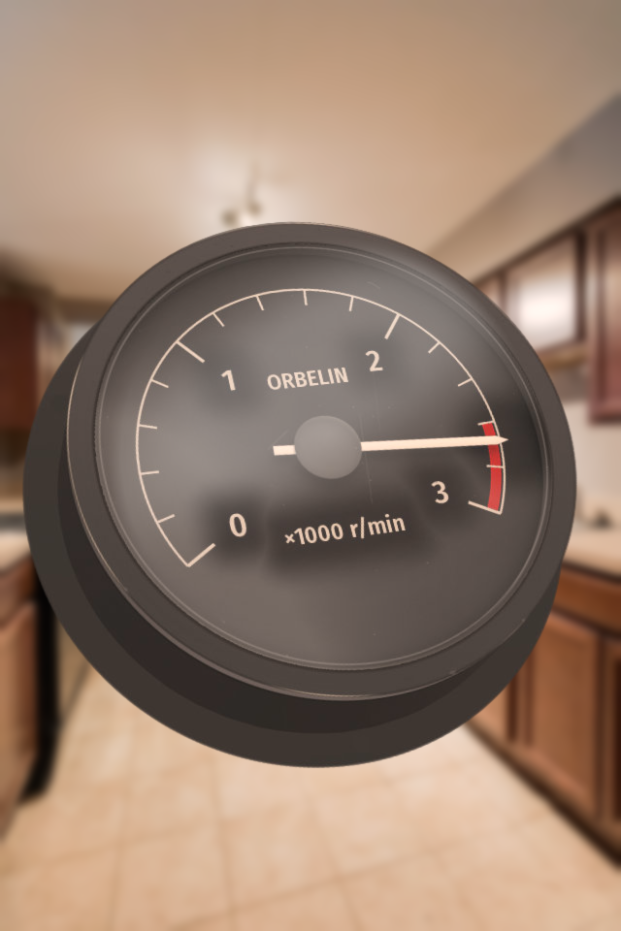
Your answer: 2700,rpm
